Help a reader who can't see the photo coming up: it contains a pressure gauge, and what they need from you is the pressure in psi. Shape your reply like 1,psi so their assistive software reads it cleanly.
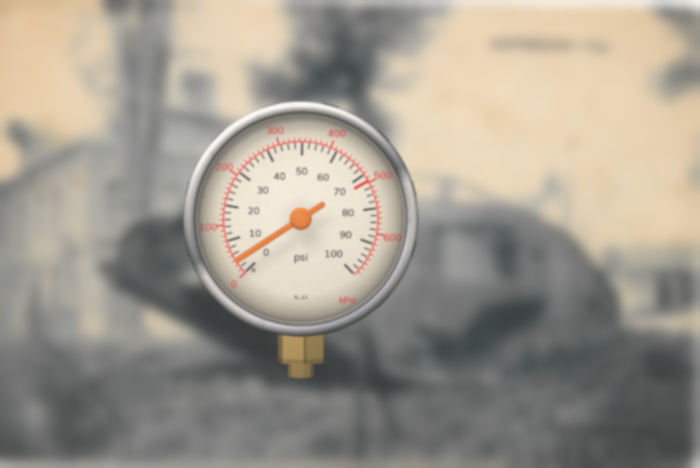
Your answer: 4,psi
